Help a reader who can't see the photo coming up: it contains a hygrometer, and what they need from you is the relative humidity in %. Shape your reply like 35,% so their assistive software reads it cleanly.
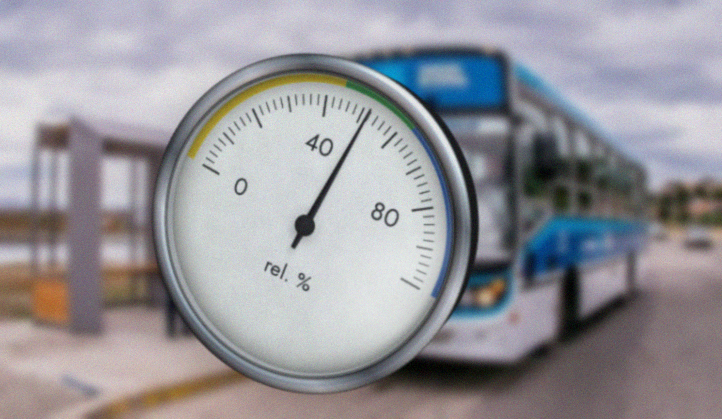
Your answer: 52,%
